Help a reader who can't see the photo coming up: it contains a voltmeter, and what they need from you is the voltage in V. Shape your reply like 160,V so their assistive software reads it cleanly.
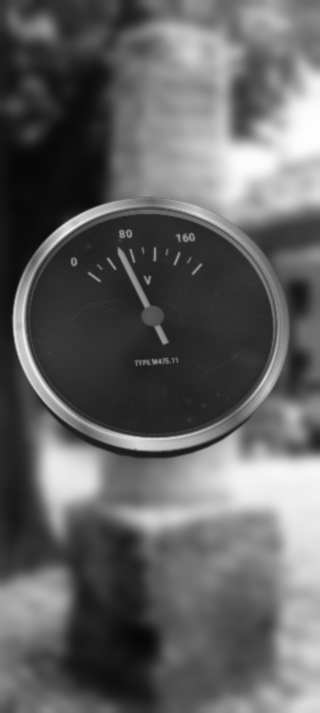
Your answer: 60,V
